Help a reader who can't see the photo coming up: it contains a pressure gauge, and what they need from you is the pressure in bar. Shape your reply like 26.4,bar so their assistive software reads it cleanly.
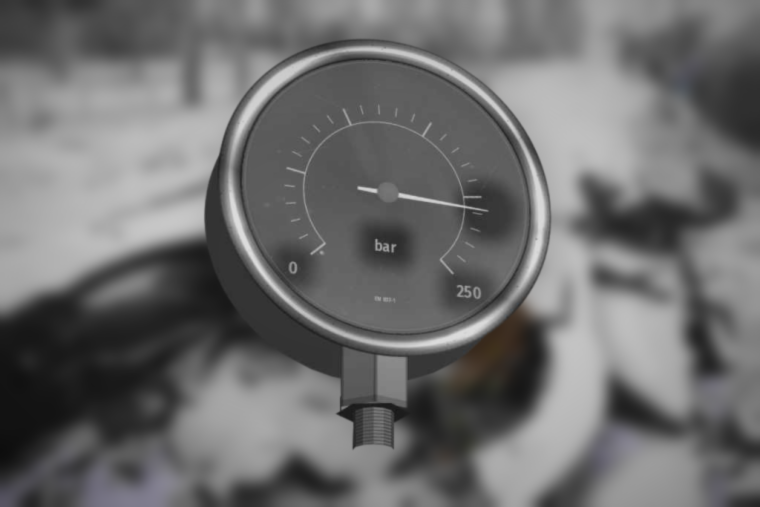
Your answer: 210,bar
